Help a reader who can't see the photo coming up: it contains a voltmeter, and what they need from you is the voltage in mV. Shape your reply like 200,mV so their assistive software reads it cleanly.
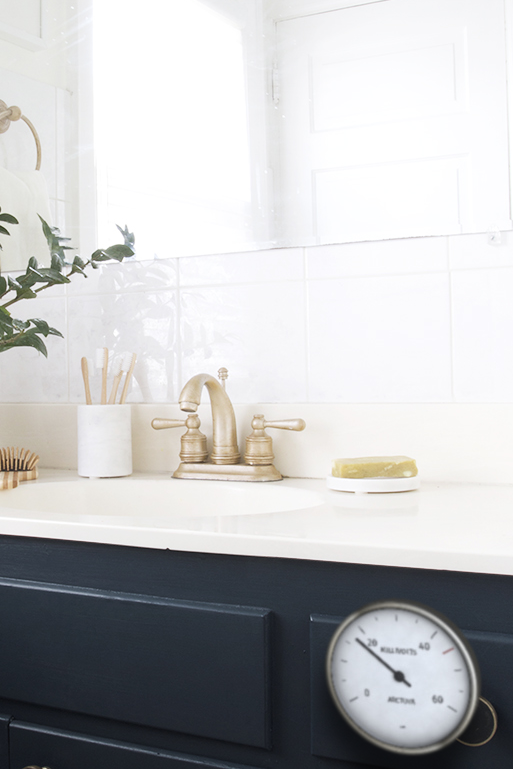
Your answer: 17.5,mV
